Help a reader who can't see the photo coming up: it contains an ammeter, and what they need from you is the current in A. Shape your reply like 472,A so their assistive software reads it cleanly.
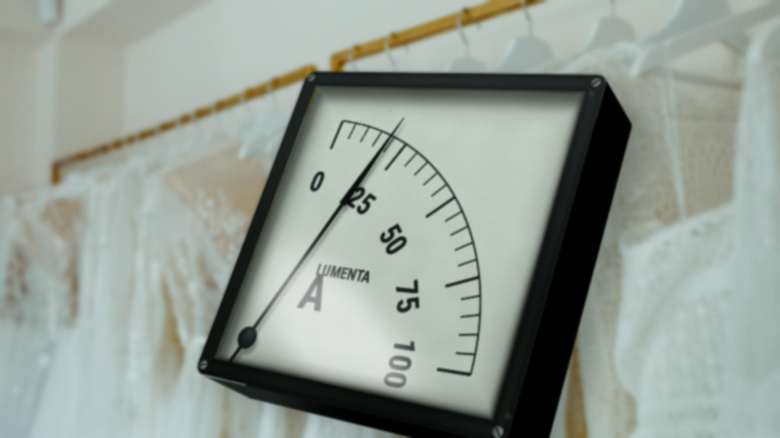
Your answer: 20,A
